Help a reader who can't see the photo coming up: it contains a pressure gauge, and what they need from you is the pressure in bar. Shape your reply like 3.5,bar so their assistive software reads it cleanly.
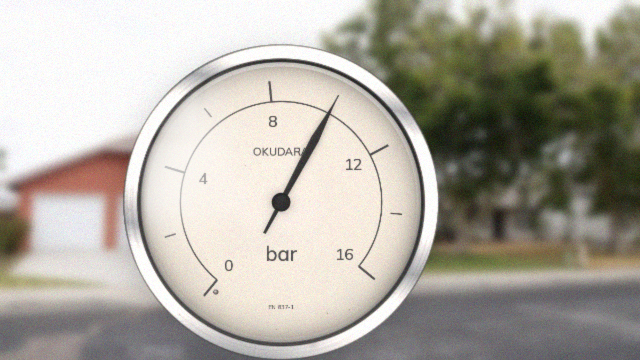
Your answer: 10,bar
